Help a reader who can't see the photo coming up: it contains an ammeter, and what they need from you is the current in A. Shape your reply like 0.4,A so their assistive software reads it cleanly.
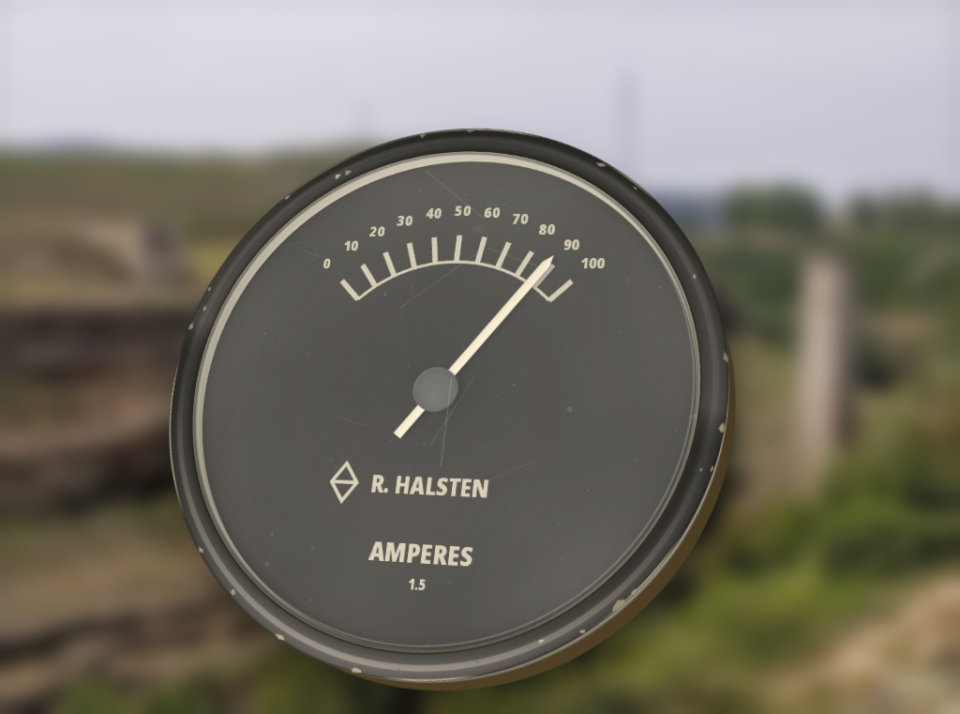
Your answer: 90,A
